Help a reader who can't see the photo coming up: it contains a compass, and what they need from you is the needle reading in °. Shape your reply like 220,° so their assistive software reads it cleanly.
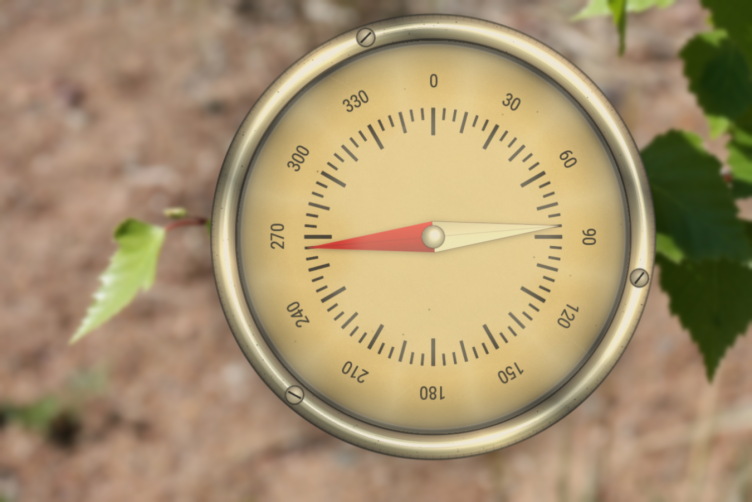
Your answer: 265,°
